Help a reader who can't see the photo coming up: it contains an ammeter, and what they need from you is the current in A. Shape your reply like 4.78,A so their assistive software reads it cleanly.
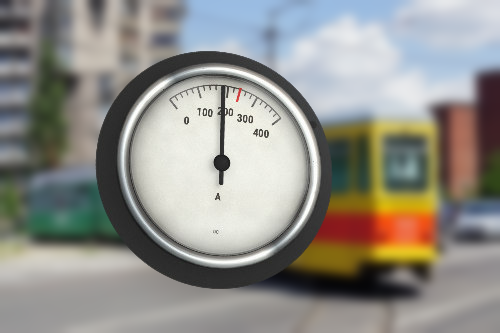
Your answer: 180,A
